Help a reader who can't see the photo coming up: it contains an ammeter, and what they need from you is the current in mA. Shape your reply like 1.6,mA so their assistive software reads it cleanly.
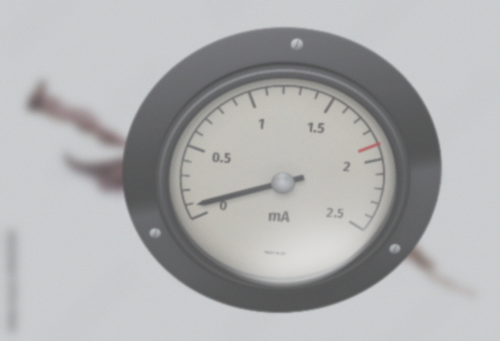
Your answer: 0.1,mA
